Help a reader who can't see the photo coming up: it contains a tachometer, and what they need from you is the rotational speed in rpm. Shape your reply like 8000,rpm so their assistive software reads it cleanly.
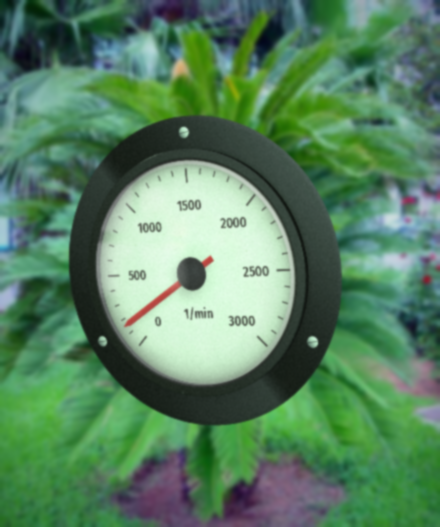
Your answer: 150,rpm
